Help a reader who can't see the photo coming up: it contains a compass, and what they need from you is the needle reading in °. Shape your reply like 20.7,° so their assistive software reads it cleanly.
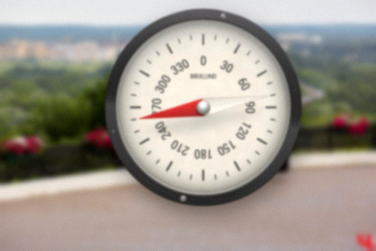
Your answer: 260,°
